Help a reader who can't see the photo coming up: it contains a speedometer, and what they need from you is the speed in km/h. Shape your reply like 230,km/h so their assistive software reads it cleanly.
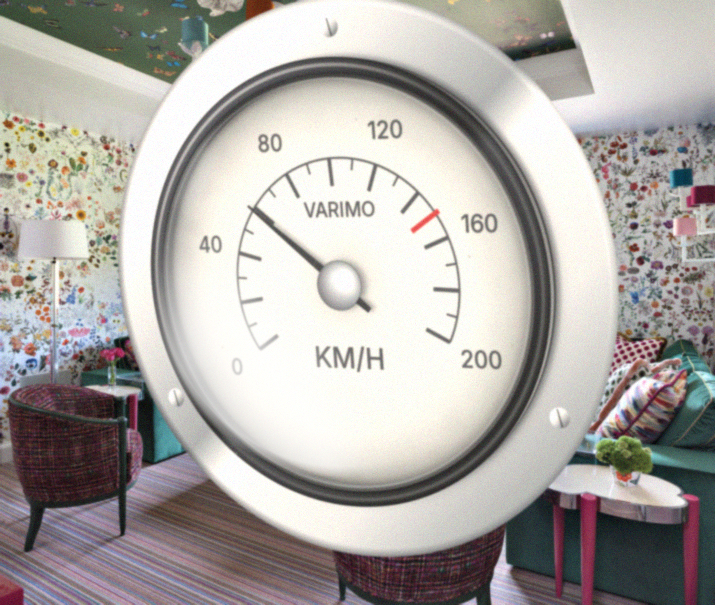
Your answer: 60,km/h
